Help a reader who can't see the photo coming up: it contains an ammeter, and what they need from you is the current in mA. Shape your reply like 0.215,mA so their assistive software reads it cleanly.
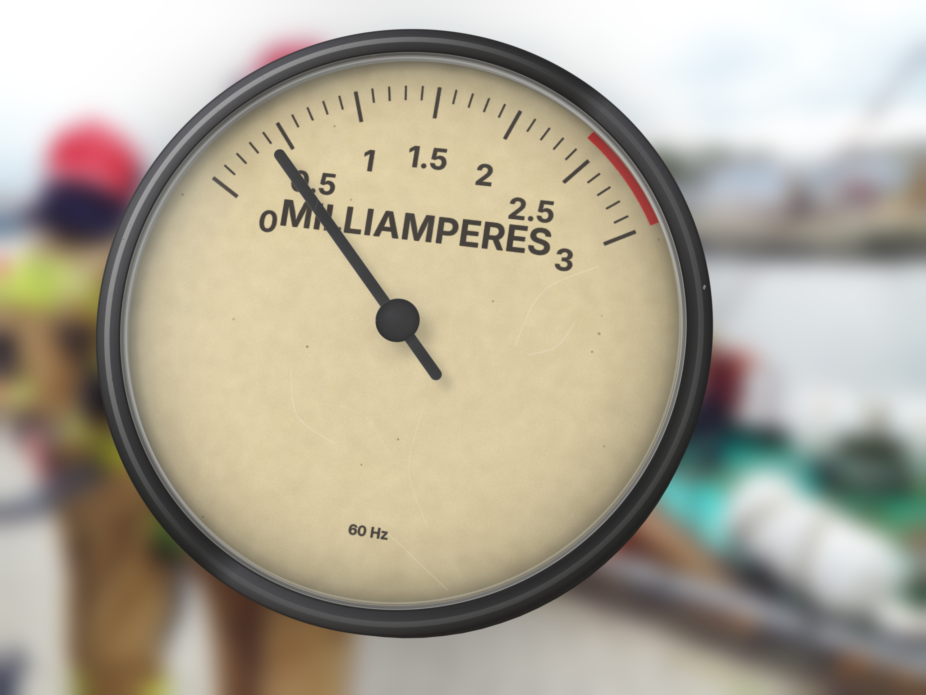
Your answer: 0.4,mA
